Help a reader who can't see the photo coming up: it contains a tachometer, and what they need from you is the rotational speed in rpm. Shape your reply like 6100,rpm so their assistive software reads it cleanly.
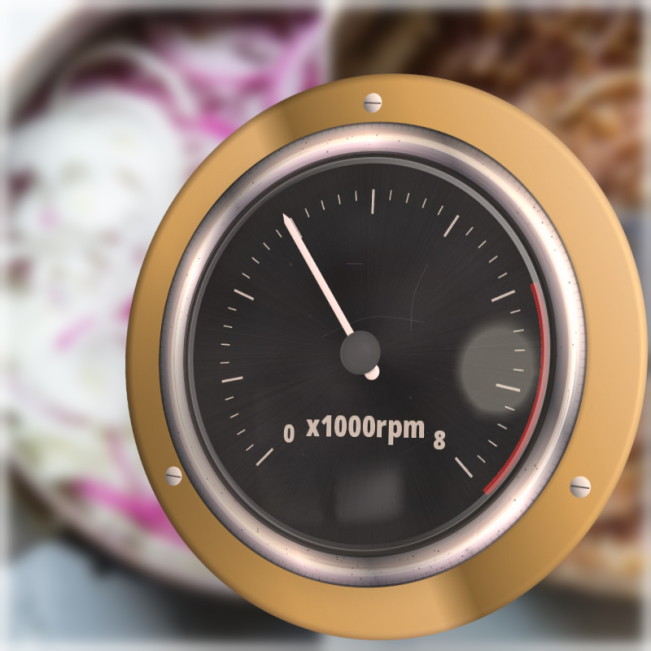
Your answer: 3000,rpm
